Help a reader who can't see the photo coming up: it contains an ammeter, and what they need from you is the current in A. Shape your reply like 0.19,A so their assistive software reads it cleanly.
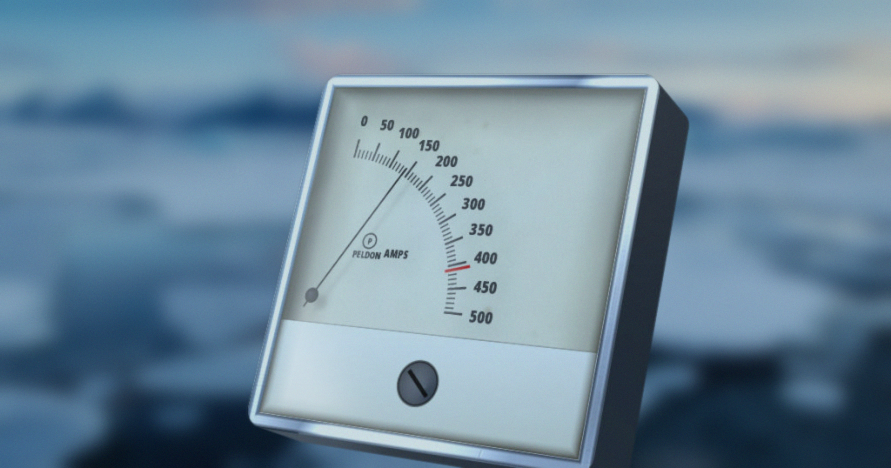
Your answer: 150,A
